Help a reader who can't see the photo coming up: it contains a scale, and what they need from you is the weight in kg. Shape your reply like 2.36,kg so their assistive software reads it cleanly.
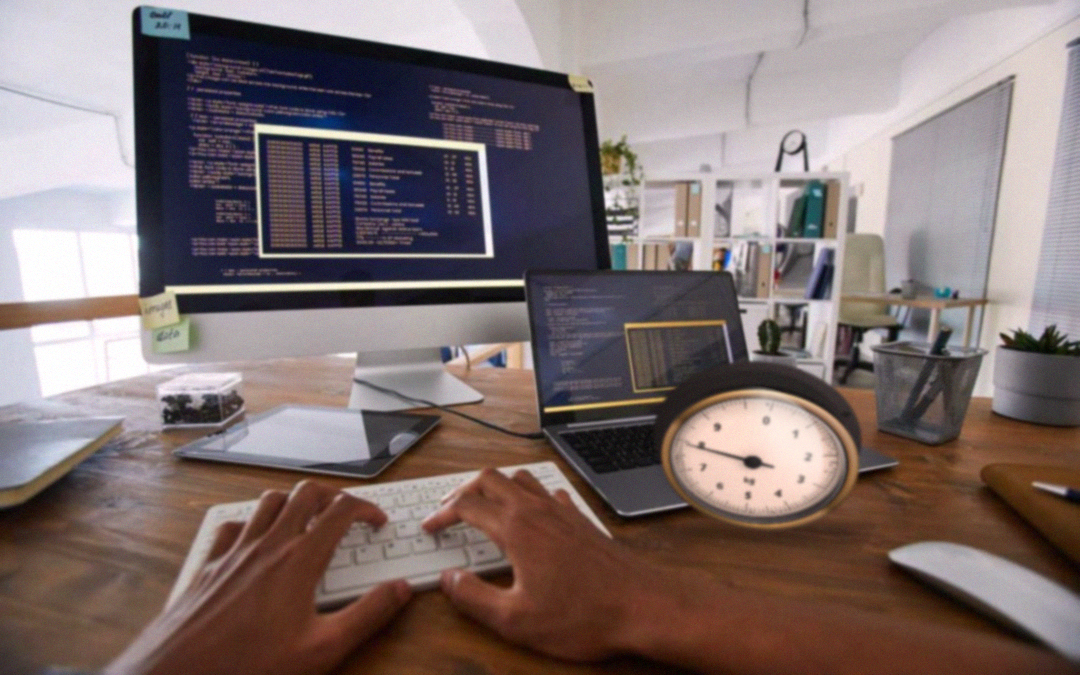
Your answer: 8,kg
